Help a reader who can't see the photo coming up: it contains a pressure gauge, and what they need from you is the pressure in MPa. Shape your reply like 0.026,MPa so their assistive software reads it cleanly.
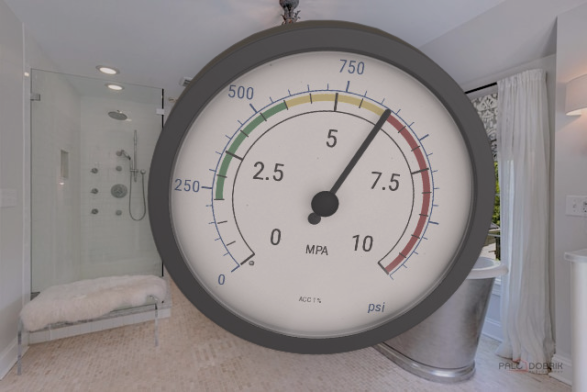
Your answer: 6,MPa
